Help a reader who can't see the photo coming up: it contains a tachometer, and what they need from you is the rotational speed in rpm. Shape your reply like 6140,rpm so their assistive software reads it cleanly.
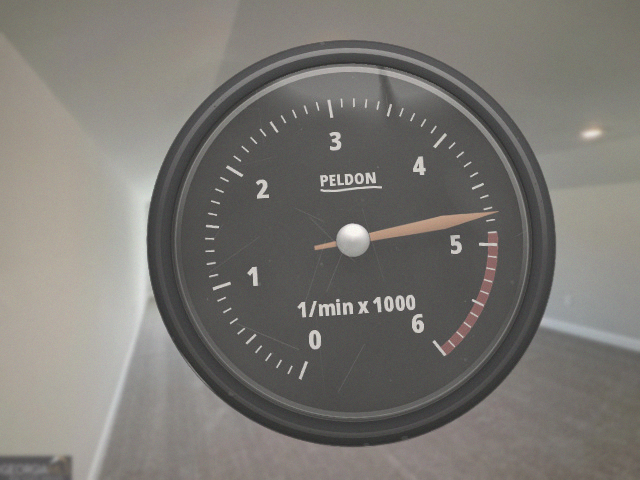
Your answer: 4750,rpm
